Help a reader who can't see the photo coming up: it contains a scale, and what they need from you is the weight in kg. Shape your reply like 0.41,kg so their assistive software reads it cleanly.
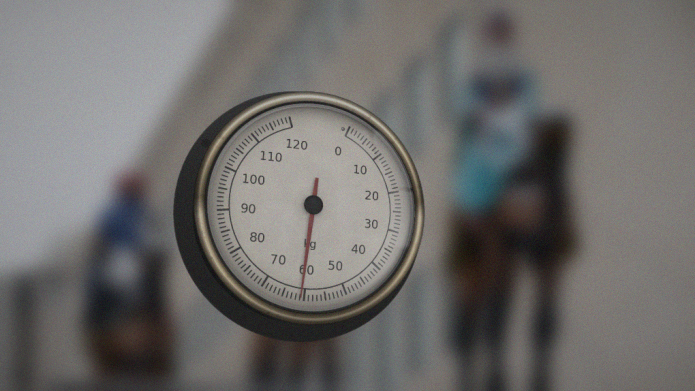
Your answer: 61,kg
